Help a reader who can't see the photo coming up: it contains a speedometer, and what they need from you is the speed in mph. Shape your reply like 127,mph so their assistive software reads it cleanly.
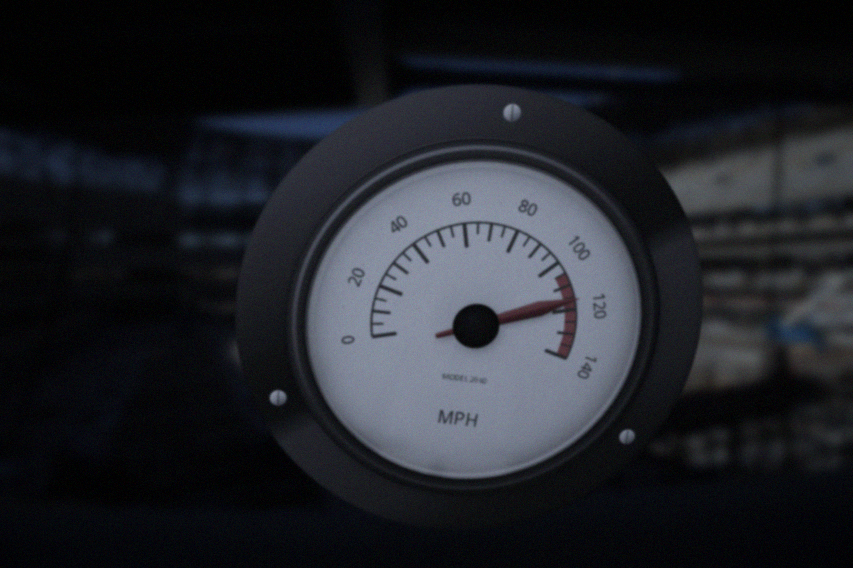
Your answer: 115,mph
